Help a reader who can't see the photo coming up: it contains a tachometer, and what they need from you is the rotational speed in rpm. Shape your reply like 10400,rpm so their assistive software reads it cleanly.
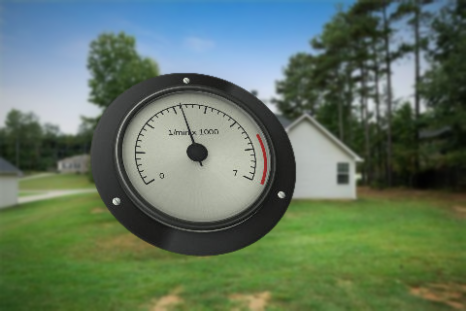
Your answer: 3200,rpm
